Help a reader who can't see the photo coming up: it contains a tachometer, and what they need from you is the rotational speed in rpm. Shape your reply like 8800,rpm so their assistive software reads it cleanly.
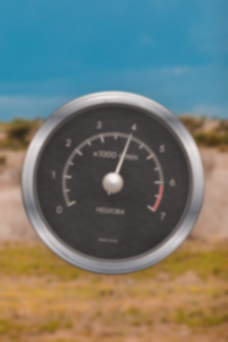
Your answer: 4000,rpm
